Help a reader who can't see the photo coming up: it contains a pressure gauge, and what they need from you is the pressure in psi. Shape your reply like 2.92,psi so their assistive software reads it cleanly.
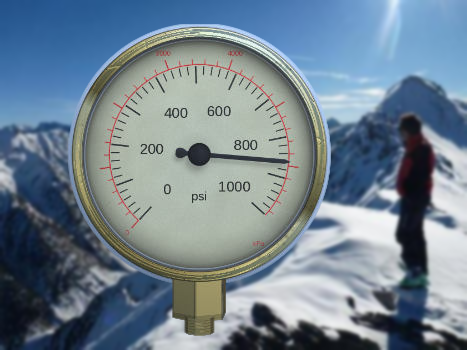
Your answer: 860,psi
